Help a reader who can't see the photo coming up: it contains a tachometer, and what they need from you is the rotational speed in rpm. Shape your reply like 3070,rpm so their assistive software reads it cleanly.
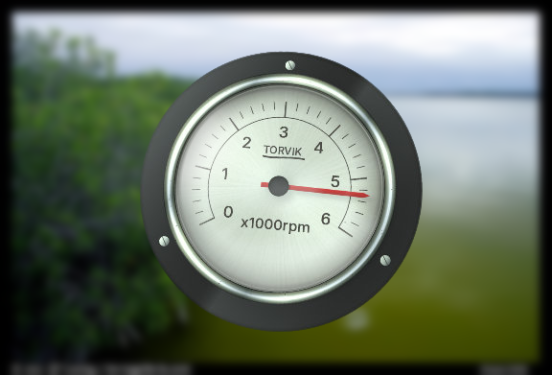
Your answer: 5300,rpm
